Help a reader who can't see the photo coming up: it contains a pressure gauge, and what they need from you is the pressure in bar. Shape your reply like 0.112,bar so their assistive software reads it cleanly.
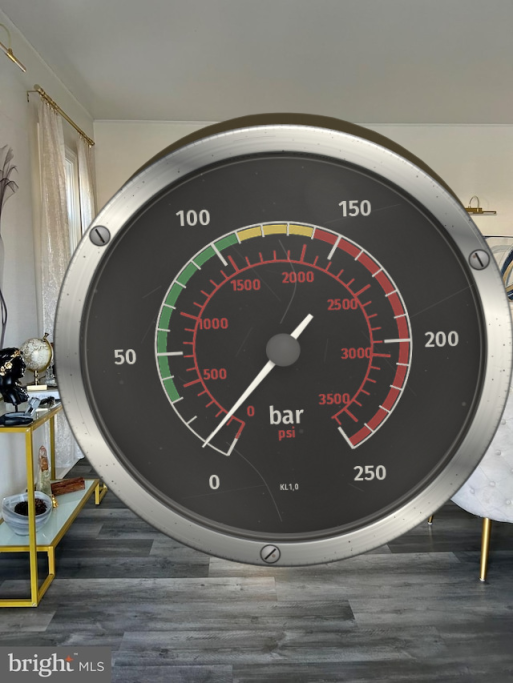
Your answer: 10,bar
